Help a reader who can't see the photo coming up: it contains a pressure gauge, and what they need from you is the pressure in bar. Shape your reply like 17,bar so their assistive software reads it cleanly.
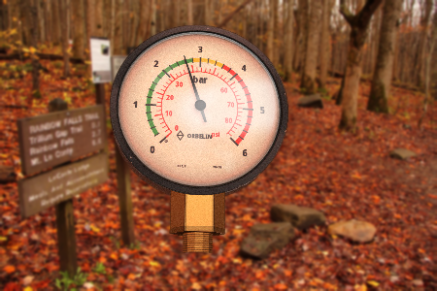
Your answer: 2.6,bar
